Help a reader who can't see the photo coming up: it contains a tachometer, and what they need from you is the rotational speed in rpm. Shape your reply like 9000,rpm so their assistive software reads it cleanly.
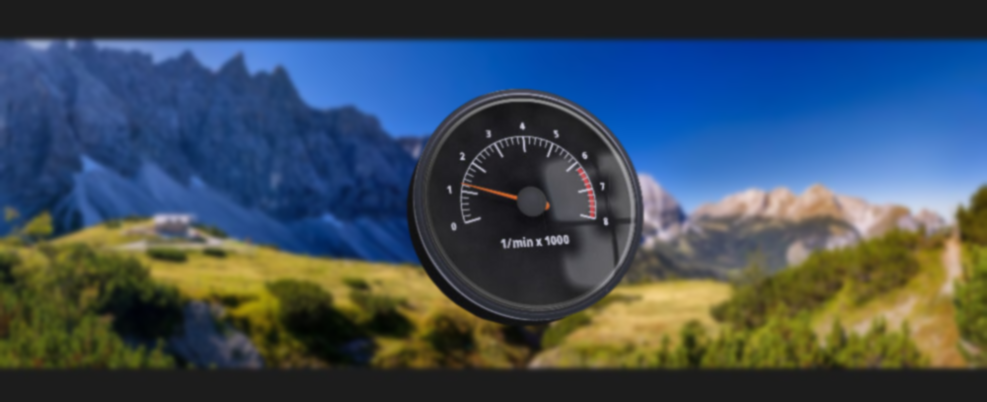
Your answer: 1200,rpm
